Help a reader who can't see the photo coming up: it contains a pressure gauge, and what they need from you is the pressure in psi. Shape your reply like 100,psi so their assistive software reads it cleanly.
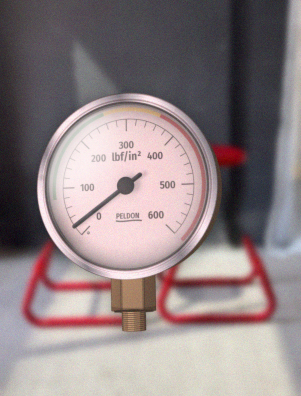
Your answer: 20,psi
